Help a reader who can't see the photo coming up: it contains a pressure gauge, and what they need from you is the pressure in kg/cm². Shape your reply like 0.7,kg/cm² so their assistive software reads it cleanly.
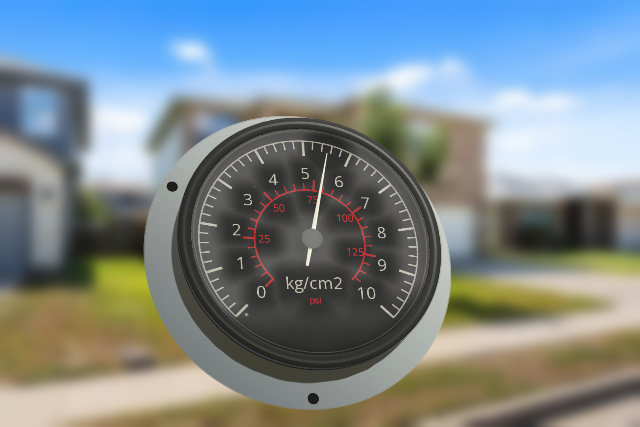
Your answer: 5.5,kg/cm²
